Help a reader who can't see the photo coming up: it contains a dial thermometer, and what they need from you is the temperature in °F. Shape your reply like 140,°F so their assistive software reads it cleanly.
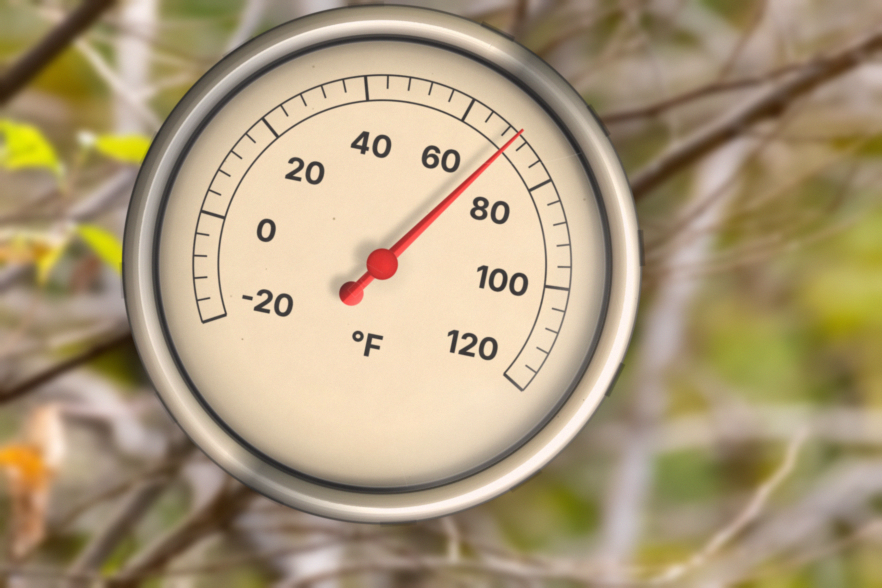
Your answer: 70,°F
